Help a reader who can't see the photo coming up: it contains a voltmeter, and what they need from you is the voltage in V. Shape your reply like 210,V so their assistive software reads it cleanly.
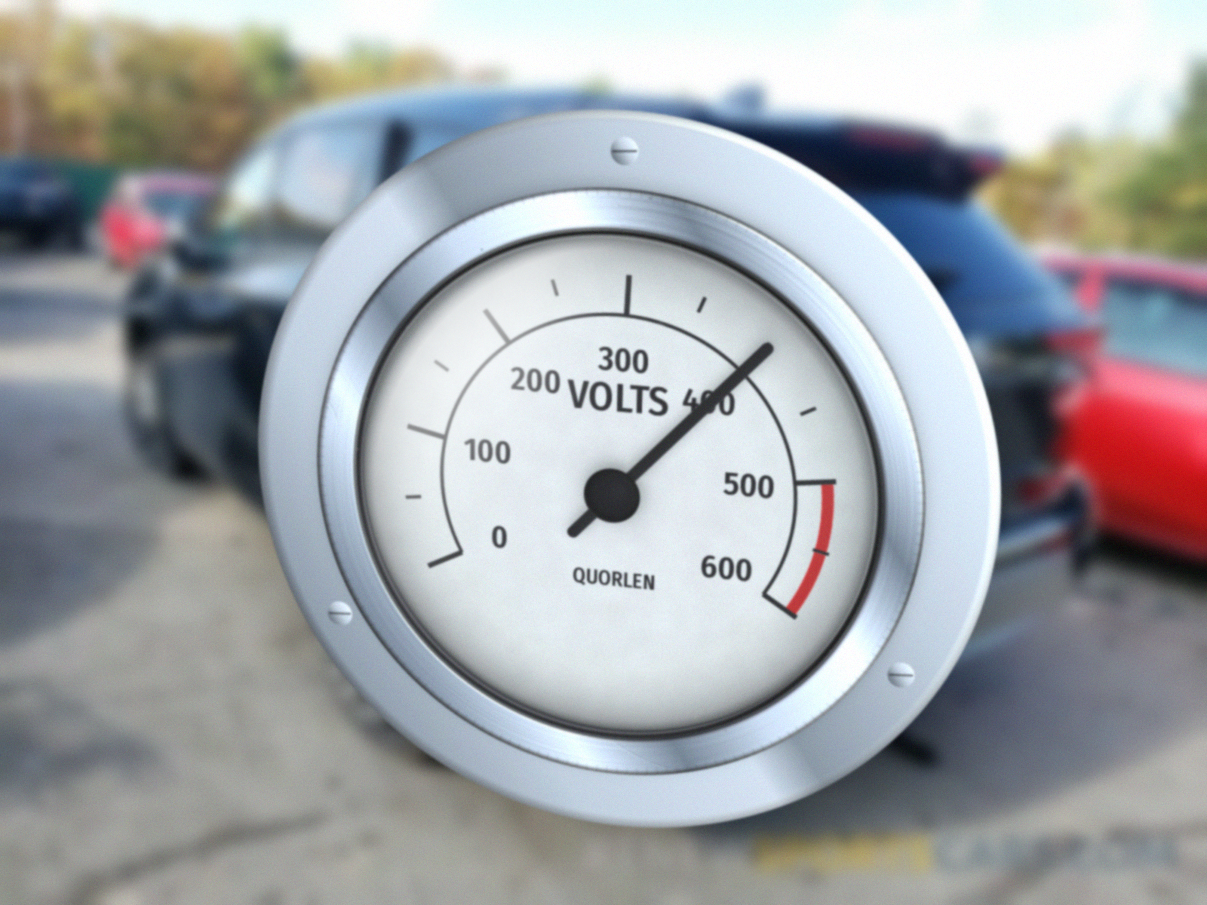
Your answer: 400,V
